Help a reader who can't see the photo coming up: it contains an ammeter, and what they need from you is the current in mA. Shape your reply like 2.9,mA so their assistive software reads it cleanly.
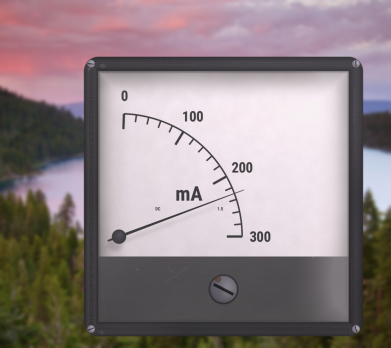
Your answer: 230,mA
